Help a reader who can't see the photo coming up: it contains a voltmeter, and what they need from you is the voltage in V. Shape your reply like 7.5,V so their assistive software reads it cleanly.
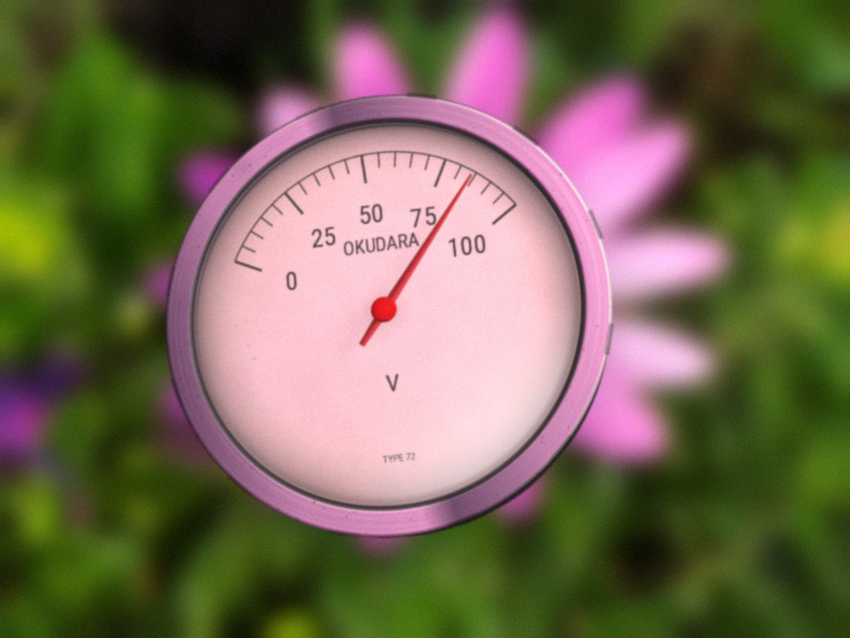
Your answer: 85,V
